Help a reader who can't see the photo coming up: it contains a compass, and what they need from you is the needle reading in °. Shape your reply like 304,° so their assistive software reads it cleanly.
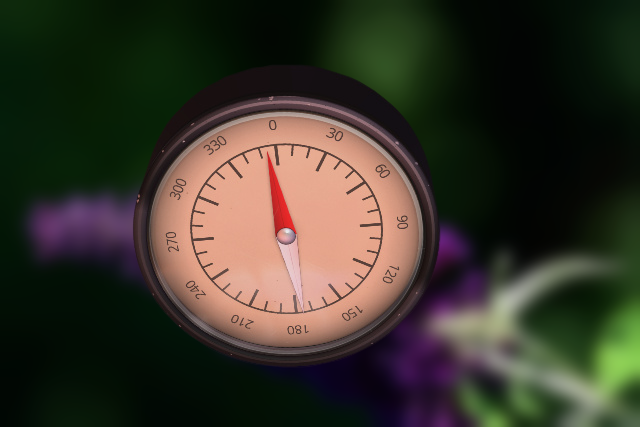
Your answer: 355,°
